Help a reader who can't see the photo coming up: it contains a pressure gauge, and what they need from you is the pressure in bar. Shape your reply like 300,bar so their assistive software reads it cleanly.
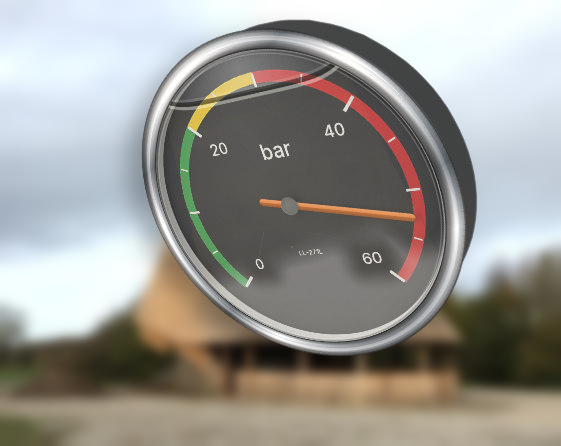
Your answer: 52.5,bar
